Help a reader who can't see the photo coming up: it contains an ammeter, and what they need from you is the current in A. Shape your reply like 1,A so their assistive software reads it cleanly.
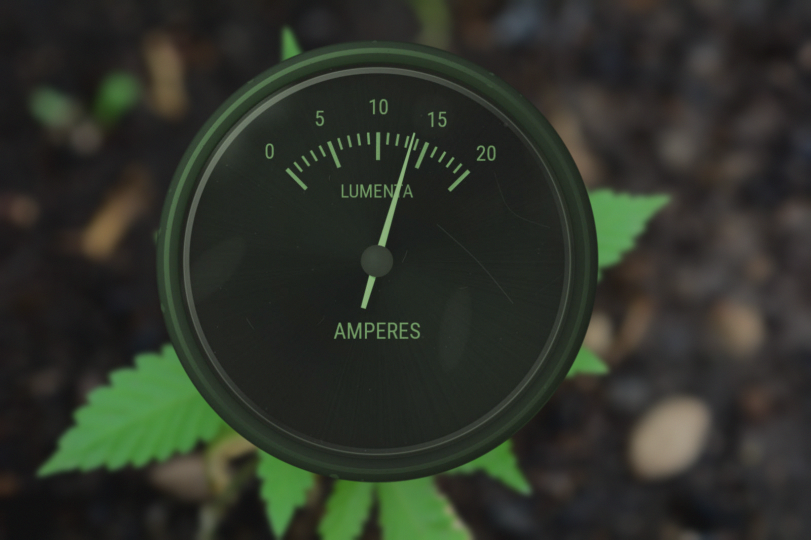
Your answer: 13.5,A
